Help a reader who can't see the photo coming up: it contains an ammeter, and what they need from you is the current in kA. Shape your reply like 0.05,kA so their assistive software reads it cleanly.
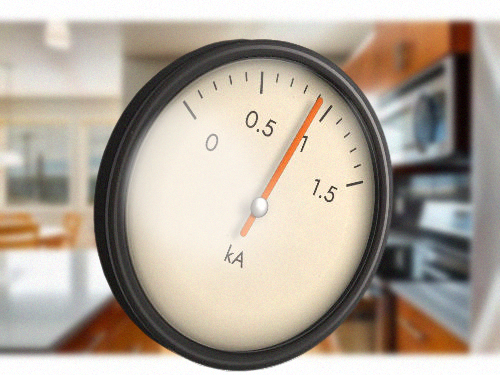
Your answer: 0.9,kA
